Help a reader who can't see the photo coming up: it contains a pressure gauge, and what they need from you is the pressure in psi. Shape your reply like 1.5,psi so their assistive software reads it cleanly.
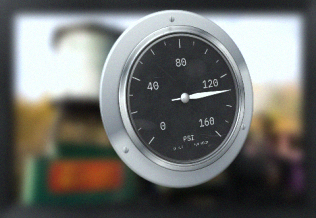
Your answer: 130,psi
